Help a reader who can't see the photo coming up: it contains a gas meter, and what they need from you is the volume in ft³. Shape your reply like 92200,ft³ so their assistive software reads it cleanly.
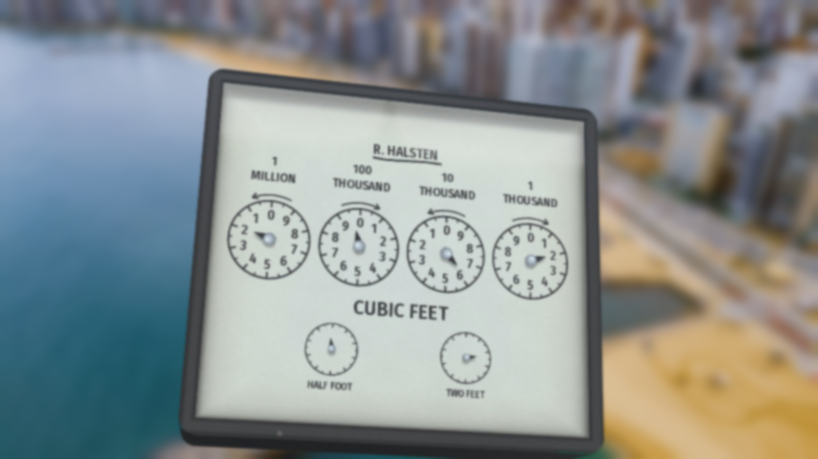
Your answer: 196200,ft³
